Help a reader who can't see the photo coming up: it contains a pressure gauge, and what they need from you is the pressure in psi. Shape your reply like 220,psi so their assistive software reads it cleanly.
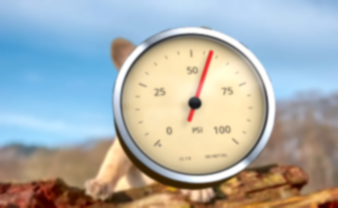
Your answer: 57.5,psi
